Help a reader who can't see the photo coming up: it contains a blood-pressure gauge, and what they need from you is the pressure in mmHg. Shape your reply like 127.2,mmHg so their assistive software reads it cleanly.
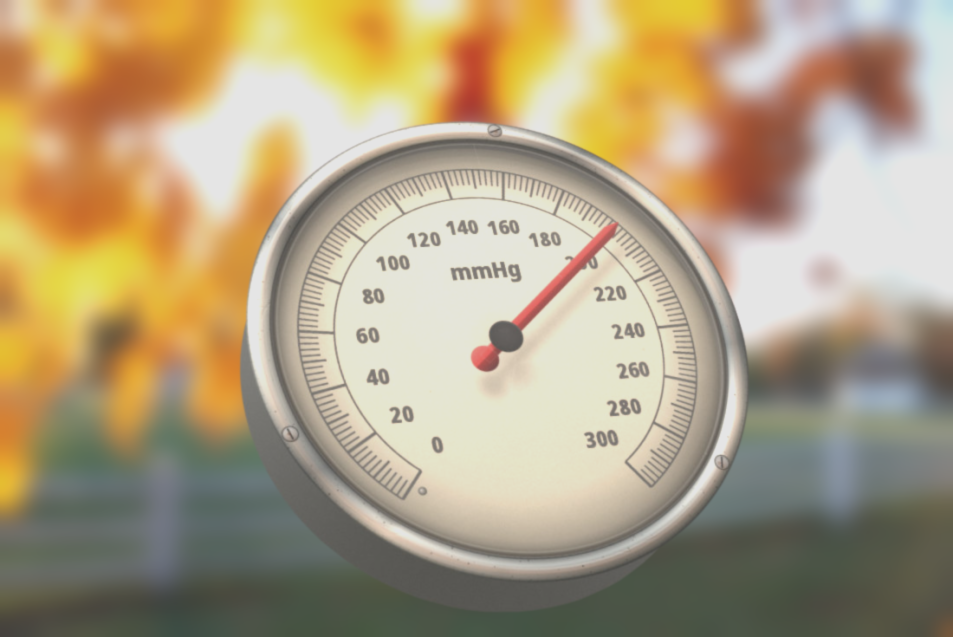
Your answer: 200,mmHg
